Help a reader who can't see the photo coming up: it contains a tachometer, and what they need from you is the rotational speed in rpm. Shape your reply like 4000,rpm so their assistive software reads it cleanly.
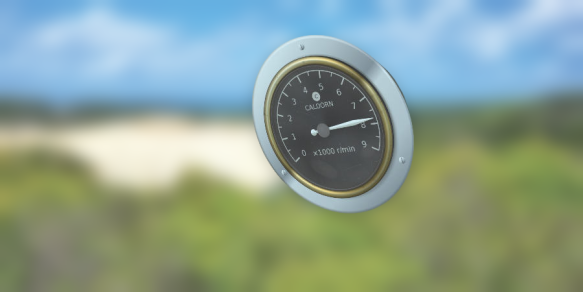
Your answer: 7750,rpm
